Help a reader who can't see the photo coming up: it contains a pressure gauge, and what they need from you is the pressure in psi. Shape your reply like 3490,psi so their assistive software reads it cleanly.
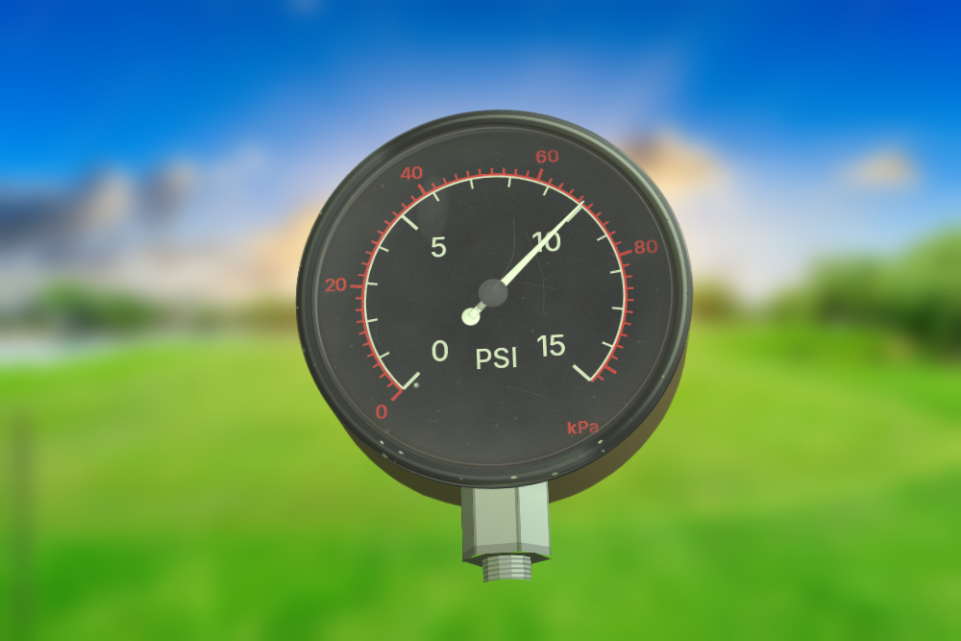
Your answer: 10,psi
